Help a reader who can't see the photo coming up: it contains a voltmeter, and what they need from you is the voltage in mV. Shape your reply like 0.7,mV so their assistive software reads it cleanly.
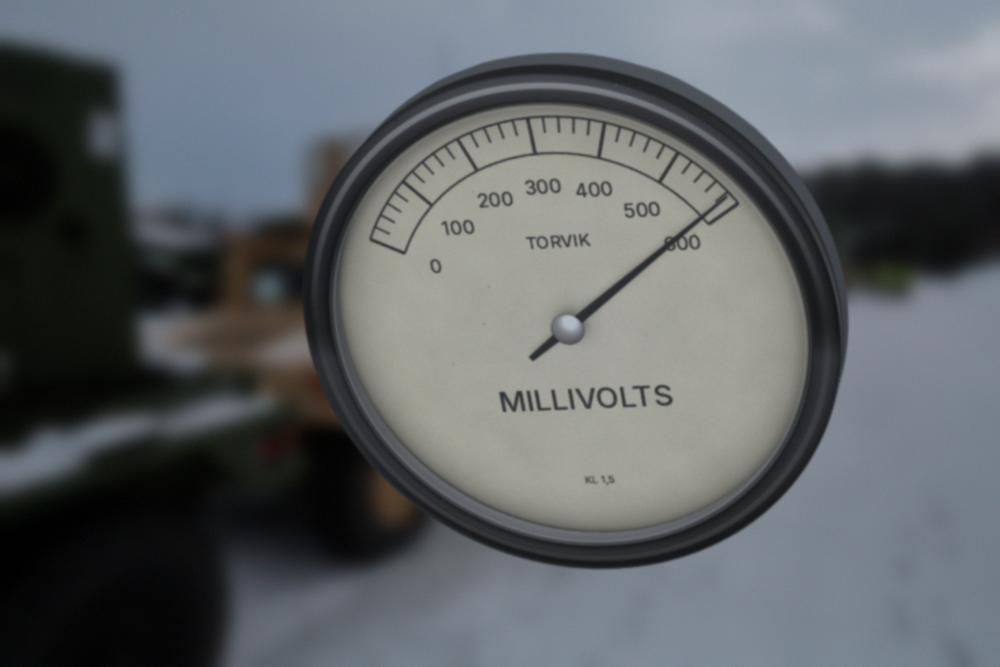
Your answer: 580,mV
